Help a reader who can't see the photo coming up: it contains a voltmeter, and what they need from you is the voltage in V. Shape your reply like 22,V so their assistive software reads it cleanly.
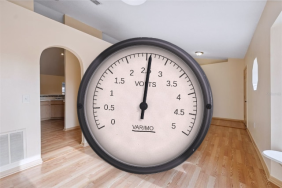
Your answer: 2.6,V
